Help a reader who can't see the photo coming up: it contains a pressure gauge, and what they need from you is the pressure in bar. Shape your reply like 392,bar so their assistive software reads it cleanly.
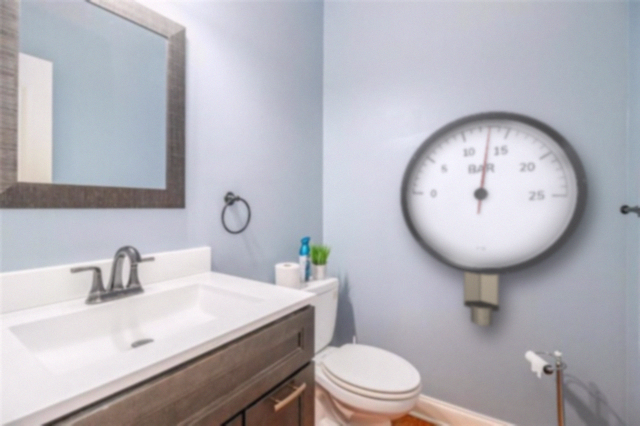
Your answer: 13,bar
